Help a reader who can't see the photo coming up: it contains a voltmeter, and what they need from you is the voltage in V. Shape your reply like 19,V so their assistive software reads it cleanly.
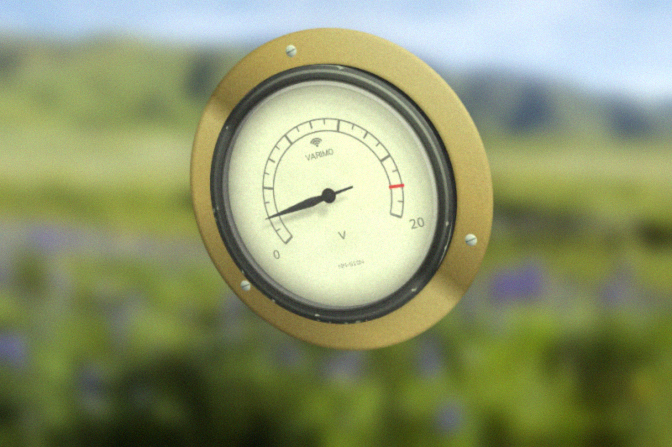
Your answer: 2,V
